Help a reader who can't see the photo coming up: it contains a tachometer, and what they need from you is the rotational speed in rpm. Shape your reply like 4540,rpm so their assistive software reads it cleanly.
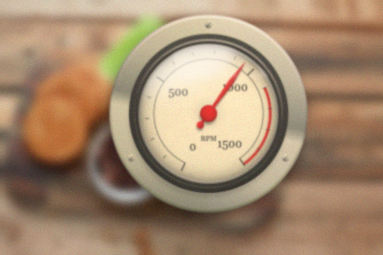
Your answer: 950,rpm
